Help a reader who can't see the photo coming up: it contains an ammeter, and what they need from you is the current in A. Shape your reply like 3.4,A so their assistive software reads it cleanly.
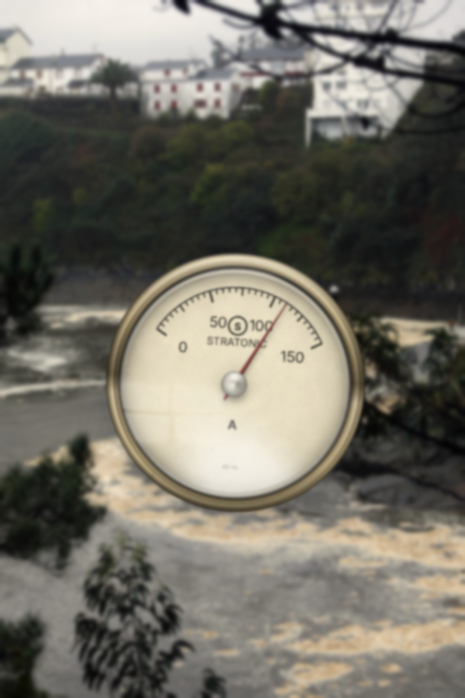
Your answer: 110,A
